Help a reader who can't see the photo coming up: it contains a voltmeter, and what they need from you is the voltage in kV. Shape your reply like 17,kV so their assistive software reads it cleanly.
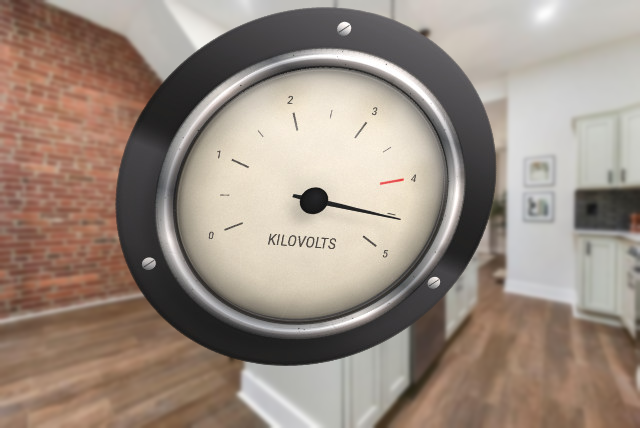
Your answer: 4.5,kV
